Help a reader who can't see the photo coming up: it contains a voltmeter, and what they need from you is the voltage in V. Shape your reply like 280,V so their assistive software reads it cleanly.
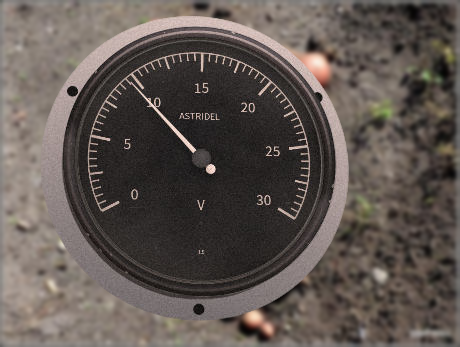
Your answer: 9.5,V
